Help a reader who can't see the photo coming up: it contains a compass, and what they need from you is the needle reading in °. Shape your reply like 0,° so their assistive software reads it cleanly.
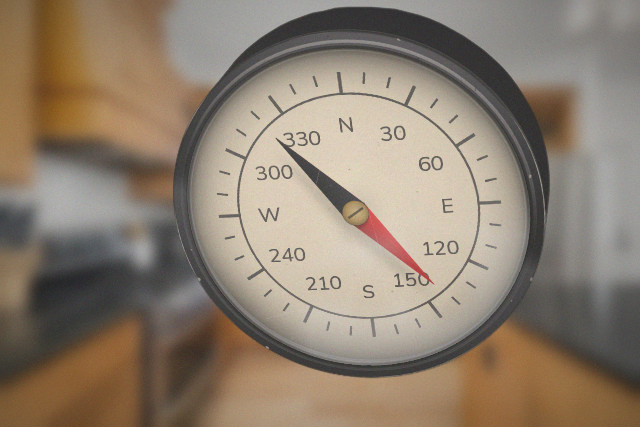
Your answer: 140,°
